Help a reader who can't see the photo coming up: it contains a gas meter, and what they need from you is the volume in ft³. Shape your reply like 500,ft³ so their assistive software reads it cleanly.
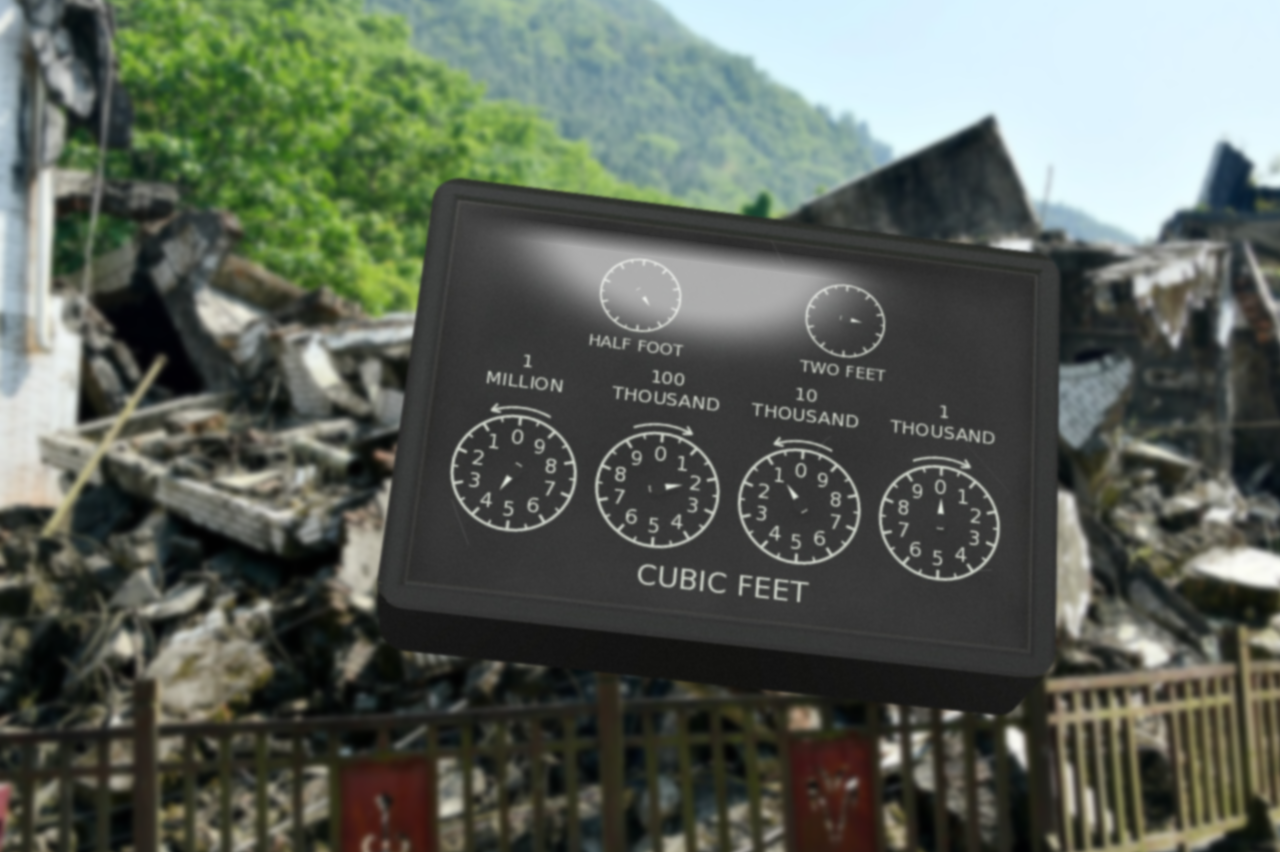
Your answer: 421000,ft³
